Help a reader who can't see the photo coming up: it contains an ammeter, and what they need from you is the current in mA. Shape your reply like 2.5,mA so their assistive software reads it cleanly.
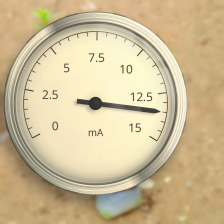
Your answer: 13.5,mA
